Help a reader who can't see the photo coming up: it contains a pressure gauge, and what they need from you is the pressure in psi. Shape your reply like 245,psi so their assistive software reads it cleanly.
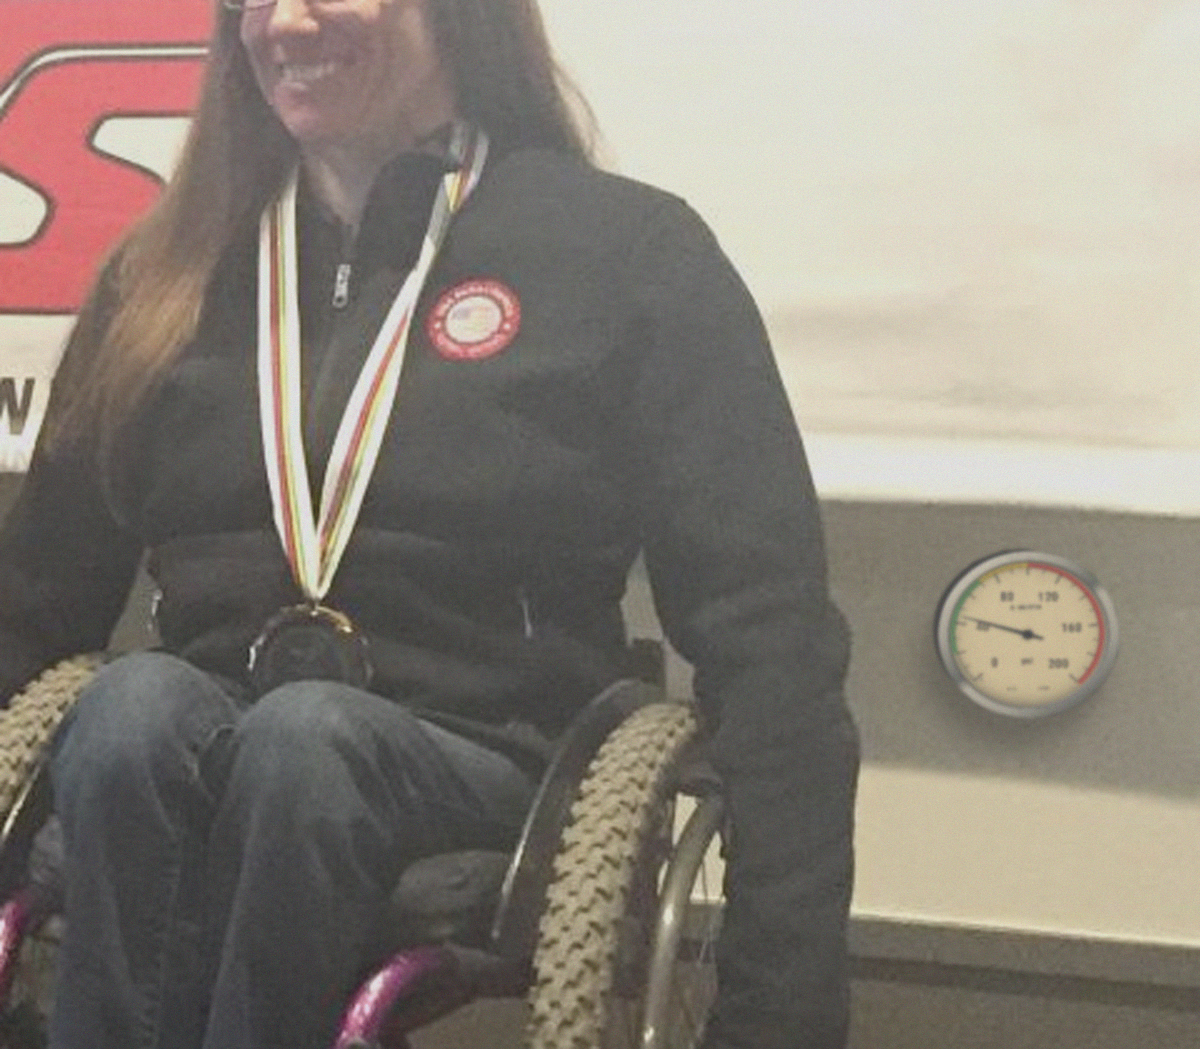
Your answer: 45,psi
